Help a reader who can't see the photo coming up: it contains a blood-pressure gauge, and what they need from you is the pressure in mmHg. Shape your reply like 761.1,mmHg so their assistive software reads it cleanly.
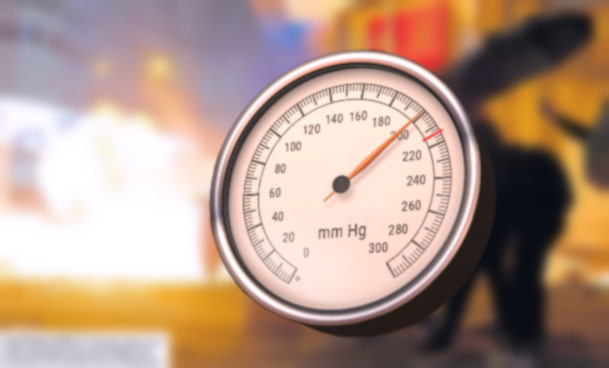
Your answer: 200,mmHg
